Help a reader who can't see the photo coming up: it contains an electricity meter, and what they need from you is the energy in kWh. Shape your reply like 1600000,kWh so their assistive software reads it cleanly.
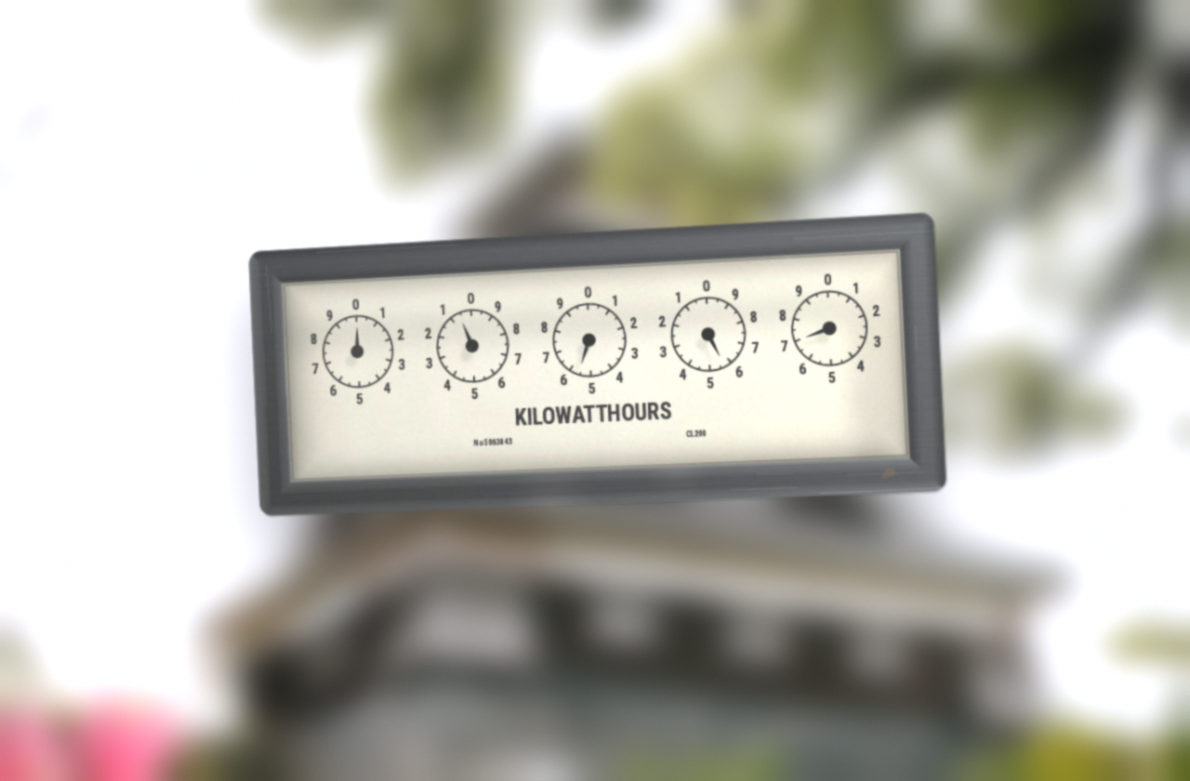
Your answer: 557,kWh
